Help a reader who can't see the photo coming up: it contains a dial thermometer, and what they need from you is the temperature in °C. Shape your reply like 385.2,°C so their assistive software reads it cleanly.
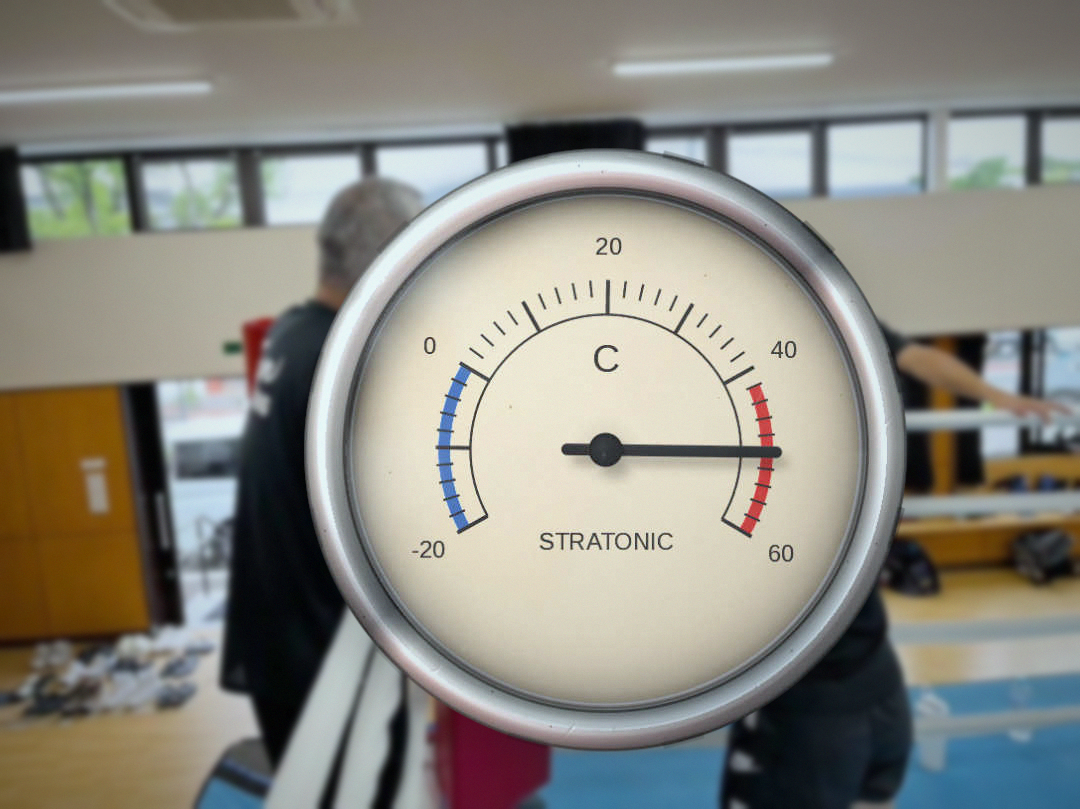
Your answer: 50,°C
